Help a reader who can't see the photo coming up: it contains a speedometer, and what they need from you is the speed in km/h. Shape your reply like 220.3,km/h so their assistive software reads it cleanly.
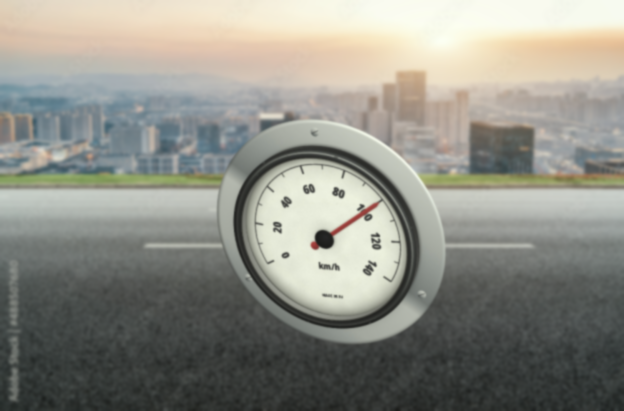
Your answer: 100,km/h
